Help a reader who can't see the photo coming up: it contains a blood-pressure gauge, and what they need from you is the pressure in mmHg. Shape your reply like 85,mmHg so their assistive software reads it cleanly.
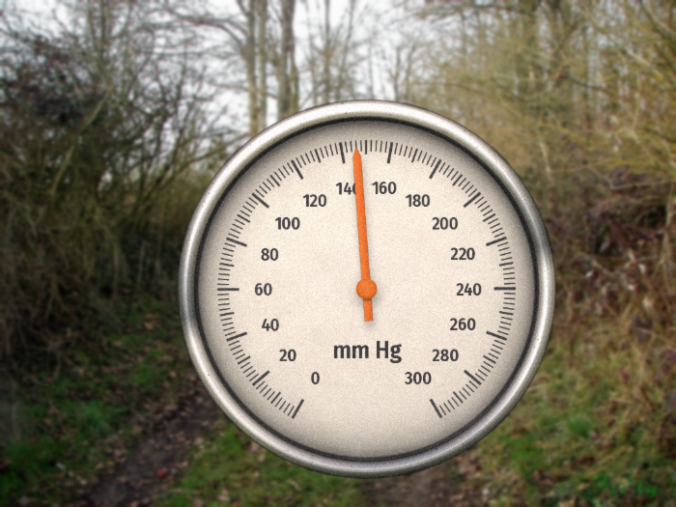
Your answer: 146,mmHg
